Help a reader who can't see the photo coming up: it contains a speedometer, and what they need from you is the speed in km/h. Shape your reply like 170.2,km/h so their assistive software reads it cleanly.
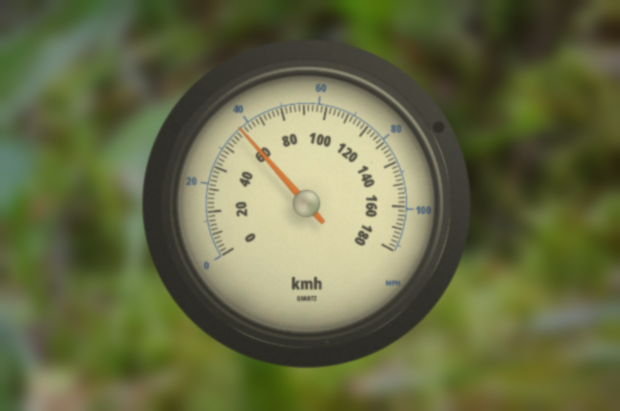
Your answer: 60,km/h
